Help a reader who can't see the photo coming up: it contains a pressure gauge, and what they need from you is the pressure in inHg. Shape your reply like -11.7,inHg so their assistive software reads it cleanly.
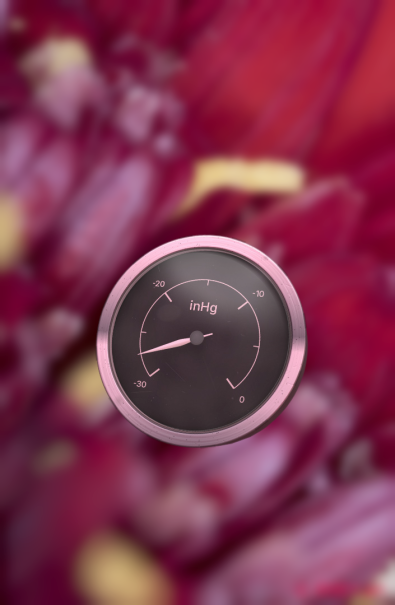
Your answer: -27.5,inHg
